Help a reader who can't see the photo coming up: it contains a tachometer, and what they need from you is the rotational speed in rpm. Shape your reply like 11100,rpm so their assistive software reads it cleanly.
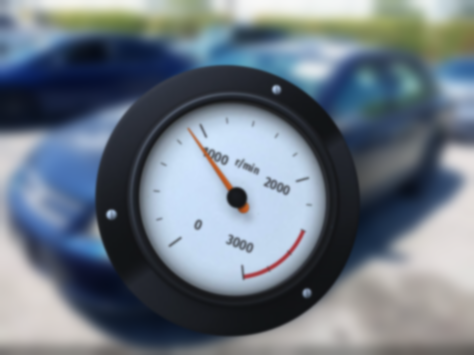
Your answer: 900,rpm
